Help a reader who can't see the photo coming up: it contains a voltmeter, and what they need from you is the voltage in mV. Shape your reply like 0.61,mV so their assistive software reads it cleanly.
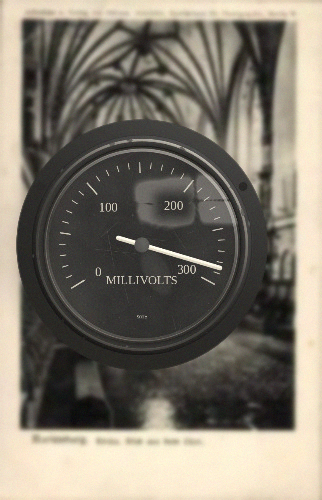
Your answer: 285,mV
